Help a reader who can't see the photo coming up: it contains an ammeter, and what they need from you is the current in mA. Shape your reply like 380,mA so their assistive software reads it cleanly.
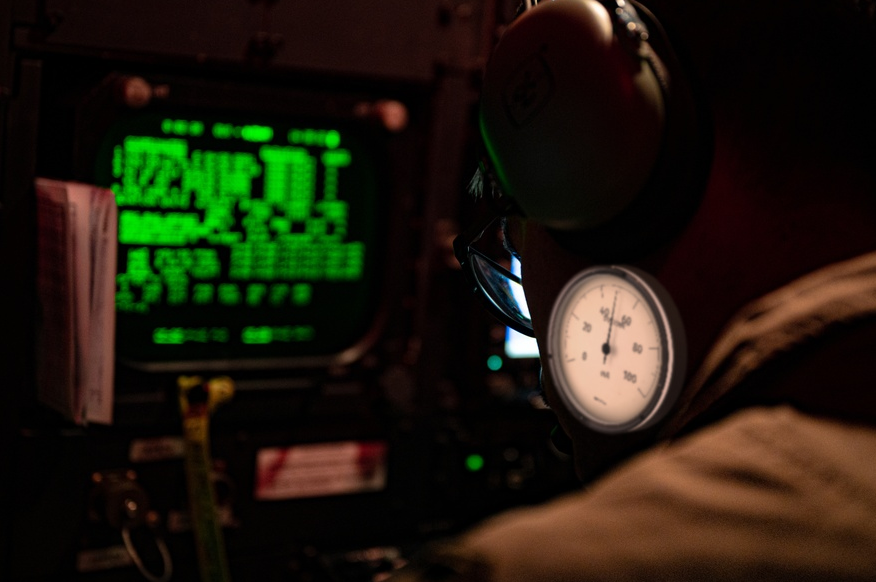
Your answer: 50,mA
